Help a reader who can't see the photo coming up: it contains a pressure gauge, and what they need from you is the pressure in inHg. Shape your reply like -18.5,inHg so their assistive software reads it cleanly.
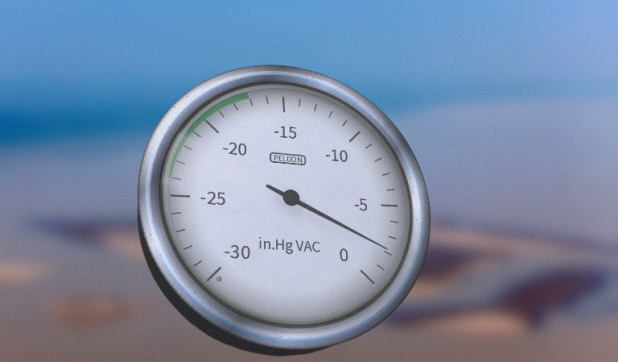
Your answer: -2,inHg
